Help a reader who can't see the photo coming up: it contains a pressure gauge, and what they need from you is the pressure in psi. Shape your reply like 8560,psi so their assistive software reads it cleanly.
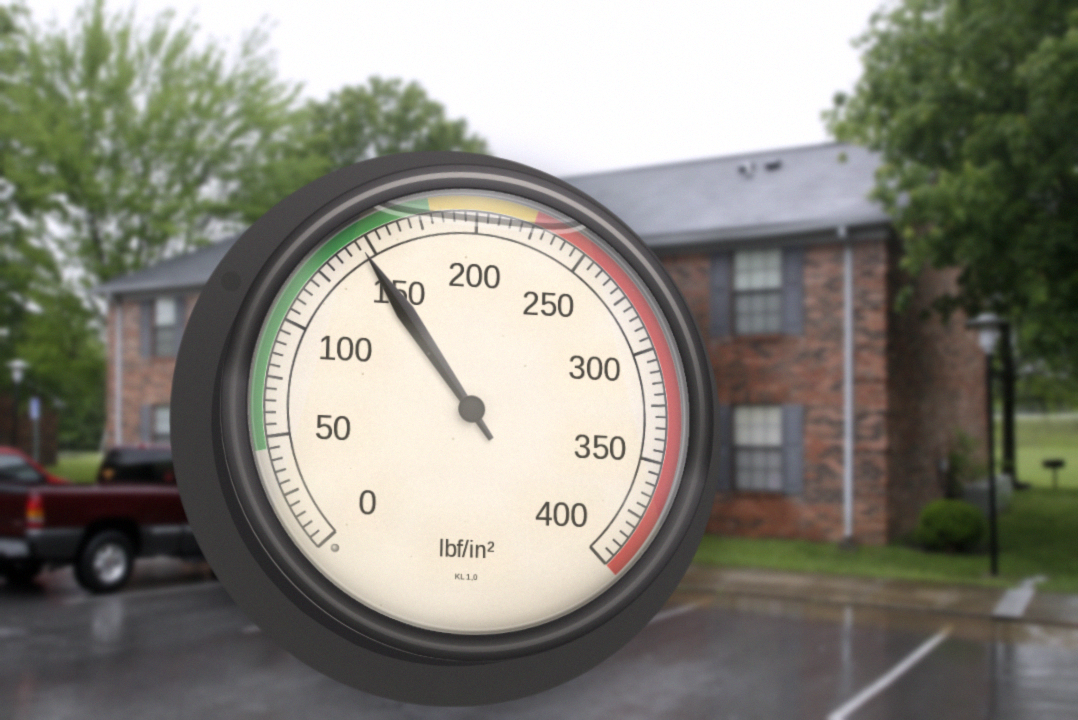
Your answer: 145,psi
